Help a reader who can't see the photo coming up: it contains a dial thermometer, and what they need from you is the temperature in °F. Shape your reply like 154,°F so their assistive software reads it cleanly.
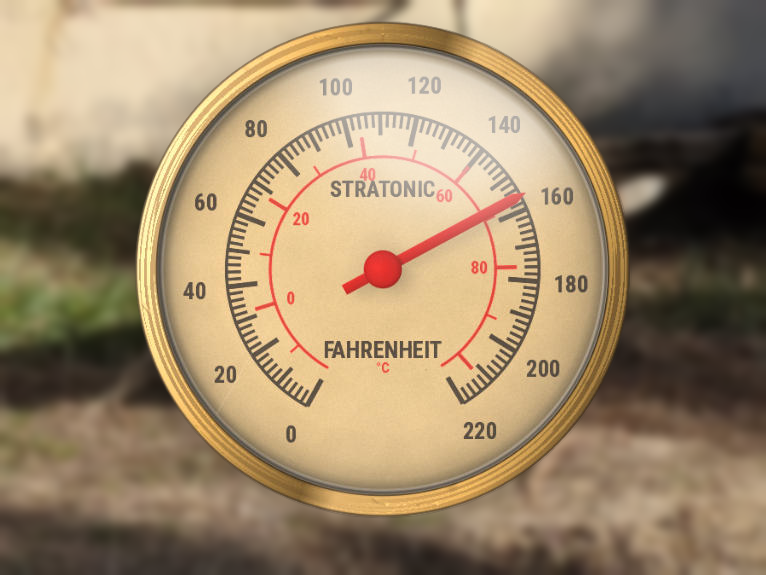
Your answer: 156,°F
